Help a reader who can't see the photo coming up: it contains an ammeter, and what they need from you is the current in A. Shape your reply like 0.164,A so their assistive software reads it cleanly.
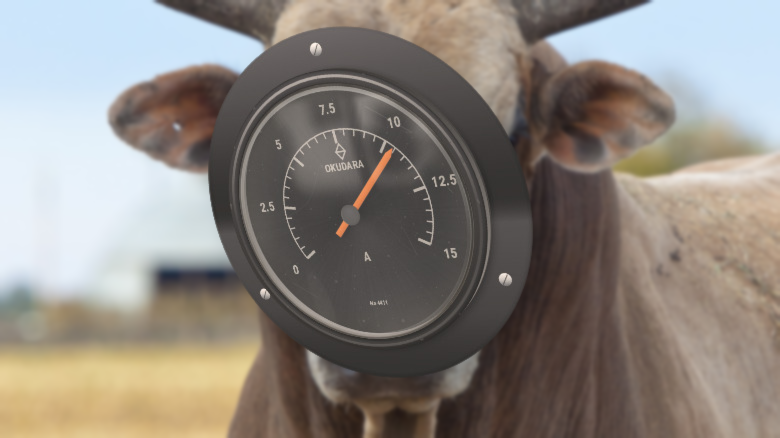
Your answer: 10.5,A
